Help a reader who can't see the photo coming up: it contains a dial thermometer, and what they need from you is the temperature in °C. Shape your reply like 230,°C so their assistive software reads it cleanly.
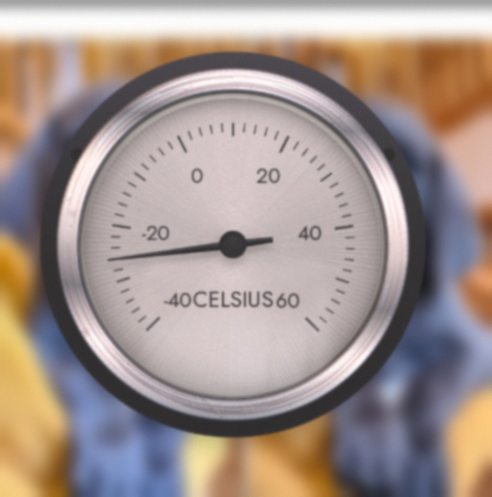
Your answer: -26,°C
